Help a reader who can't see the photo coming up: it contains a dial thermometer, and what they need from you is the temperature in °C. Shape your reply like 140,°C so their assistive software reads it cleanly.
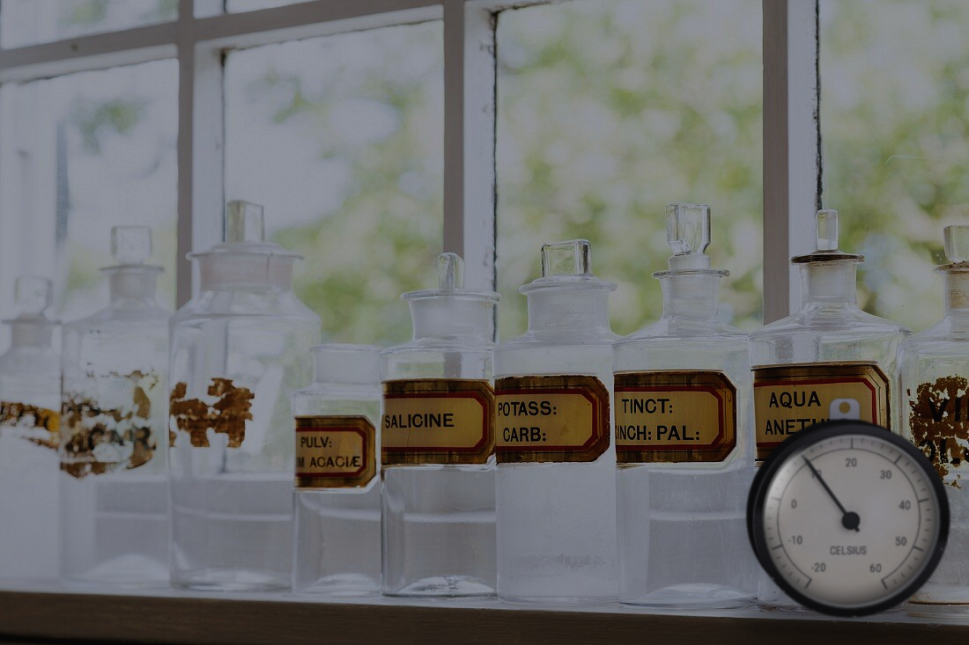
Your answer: 10,°C
